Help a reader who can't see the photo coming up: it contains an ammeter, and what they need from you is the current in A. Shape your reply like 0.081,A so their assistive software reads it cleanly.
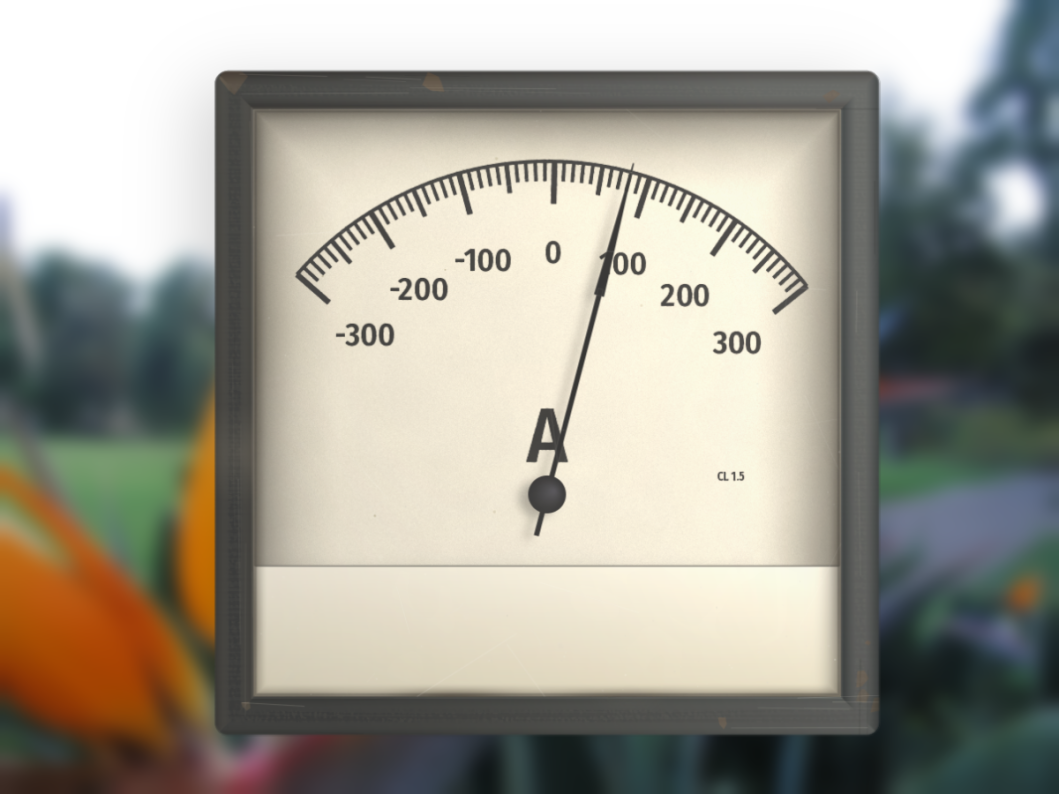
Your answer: 80,A
